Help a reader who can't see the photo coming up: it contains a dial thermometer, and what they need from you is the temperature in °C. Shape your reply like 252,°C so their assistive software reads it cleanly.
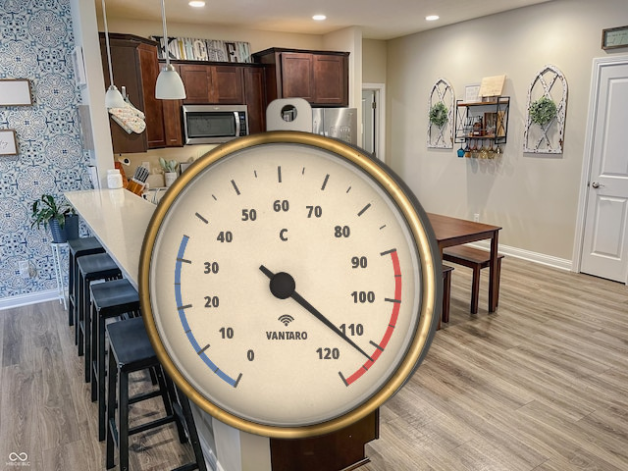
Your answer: 112.5,°C
